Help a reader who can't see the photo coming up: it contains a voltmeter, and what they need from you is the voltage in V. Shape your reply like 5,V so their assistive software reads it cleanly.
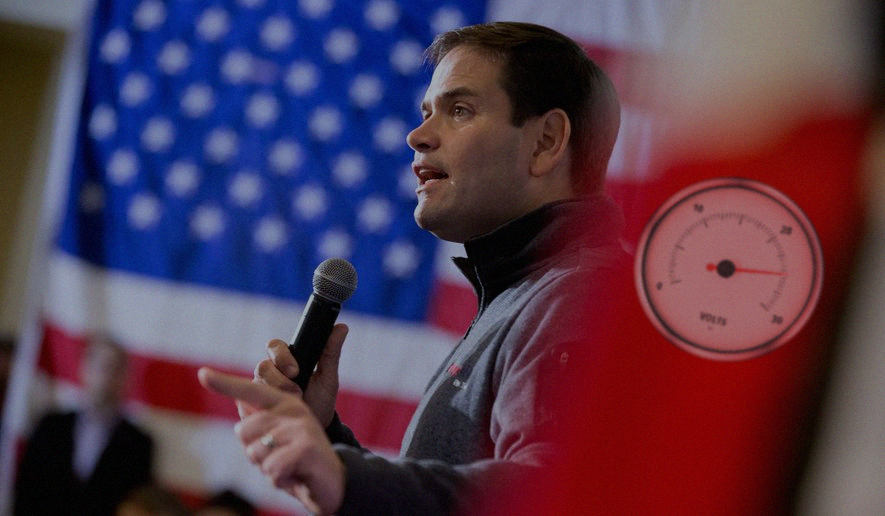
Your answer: 25,V
